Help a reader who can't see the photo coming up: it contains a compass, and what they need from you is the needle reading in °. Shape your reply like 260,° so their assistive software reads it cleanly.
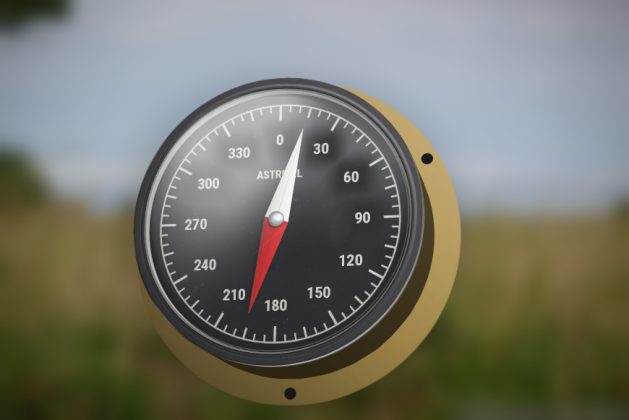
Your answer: 195,°
